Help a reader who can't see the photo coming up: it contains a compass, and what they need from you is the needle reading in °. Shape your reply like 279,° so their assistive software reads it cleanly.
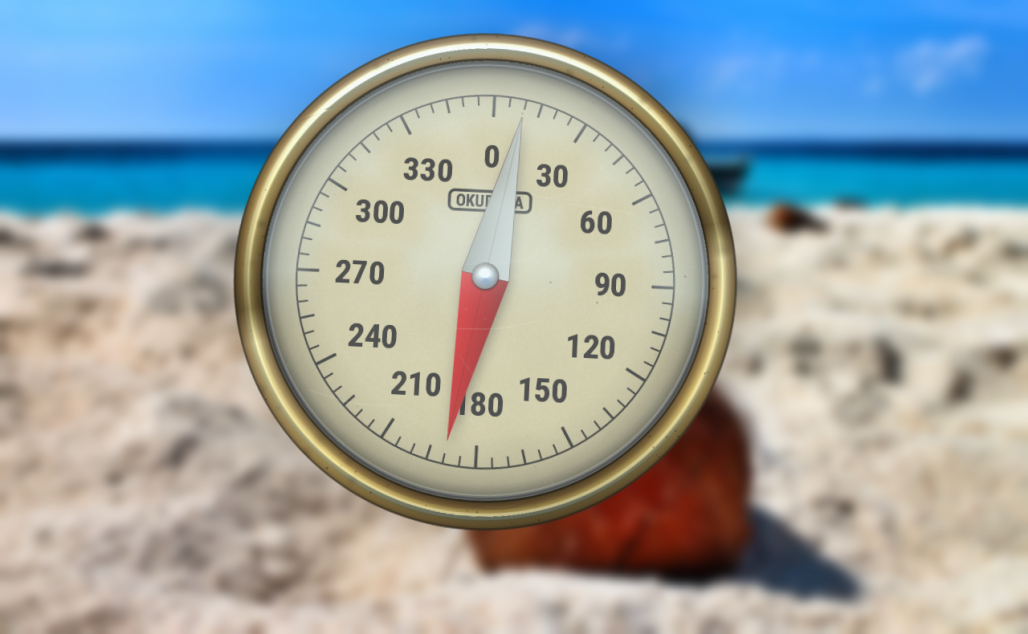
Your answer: 190,°
